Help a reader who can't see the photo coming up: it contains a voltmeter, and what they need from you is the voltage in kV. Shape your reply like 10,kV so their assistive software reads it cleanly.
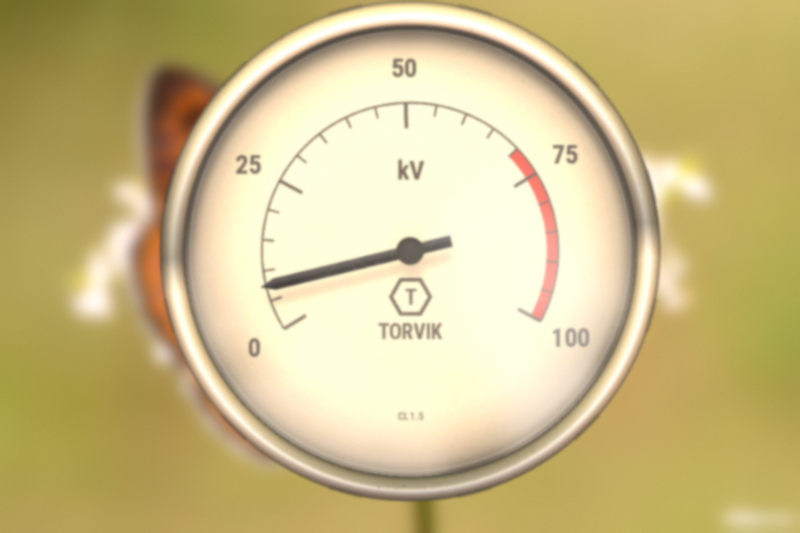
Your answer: 7.5,kV
